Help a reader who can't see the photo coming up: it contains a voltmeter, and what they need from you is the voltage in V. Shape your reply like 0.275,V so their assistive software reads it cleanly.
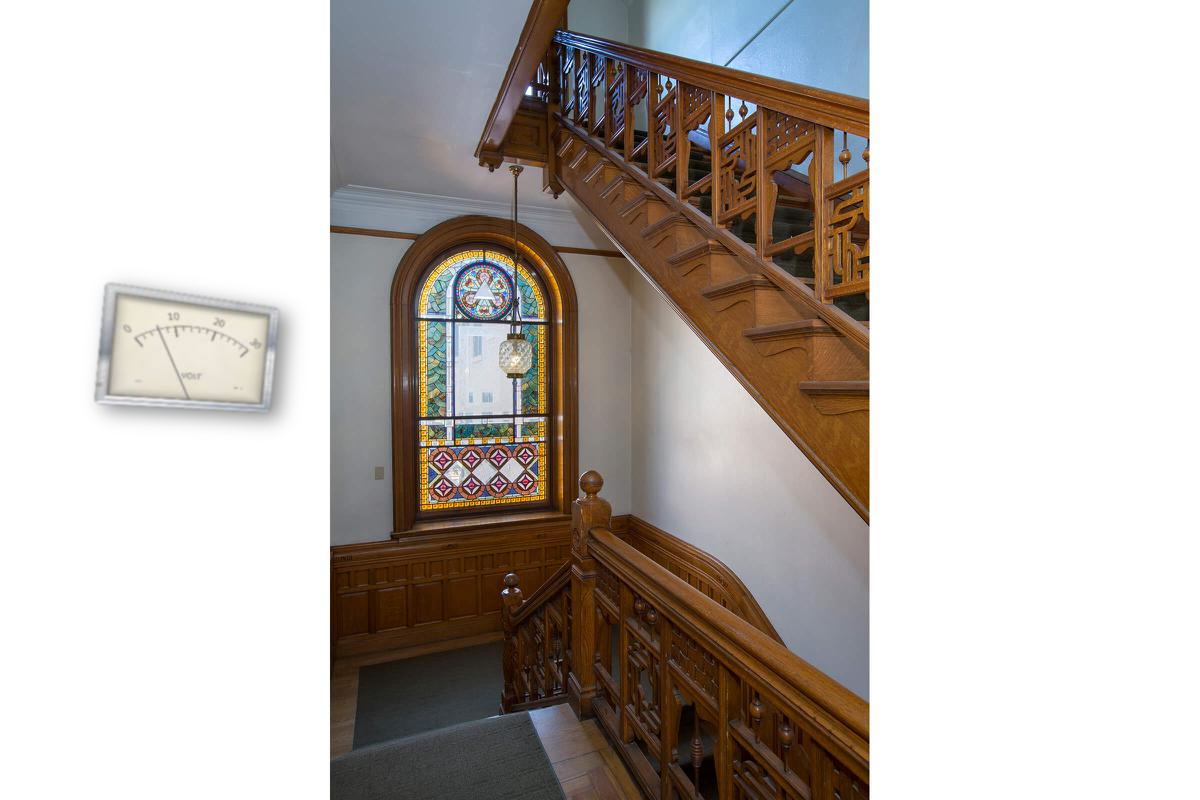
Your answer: 6,V
